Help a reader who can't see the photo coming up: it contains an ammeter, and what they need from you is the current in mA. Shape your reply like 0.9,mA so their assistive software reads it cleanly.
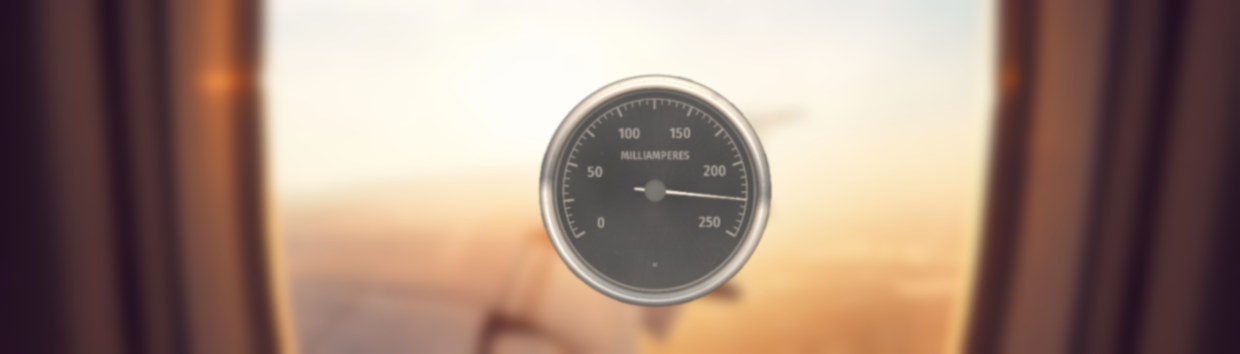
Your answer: 225,mA
